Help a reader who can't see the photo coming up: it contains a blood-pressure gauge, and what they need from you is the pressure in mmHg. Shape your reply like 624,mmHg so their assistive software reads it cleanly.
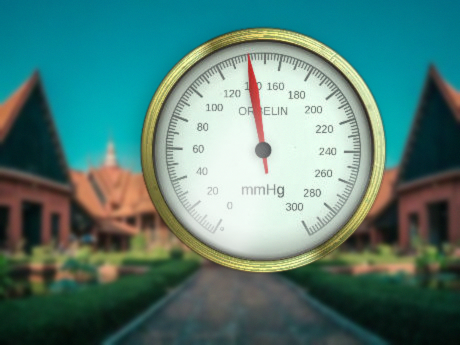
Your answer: 140,mmHg
